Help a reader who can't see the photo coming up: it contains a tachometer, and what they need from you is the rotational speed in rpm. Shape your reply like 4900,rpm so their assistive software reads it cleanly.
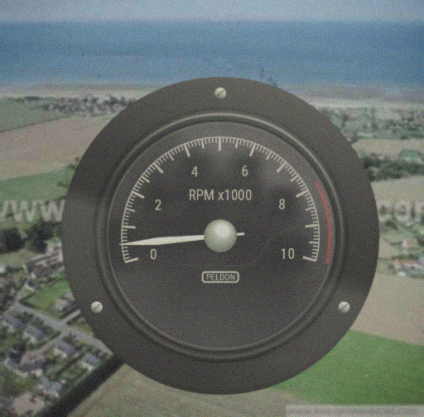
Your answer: 500,rpm
